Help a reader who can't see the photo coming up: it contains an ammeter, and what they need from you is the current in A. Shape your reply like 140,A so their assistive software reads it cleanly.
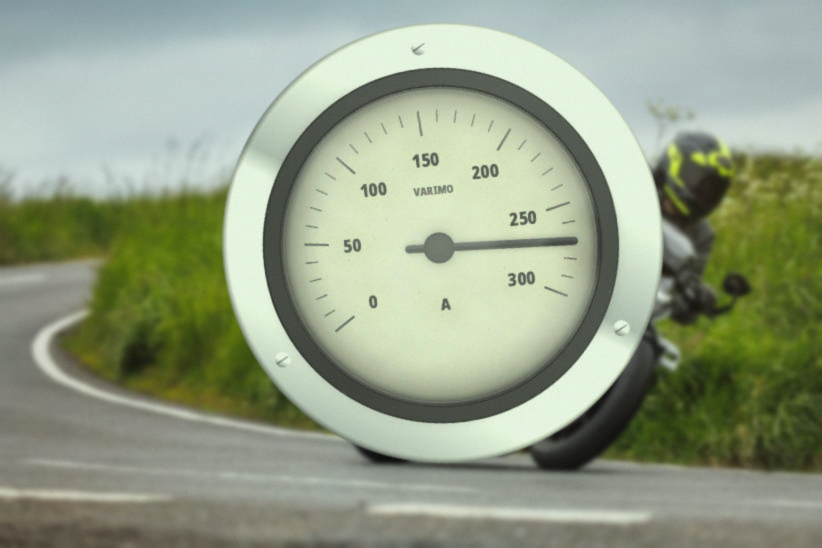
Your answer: 270,A
